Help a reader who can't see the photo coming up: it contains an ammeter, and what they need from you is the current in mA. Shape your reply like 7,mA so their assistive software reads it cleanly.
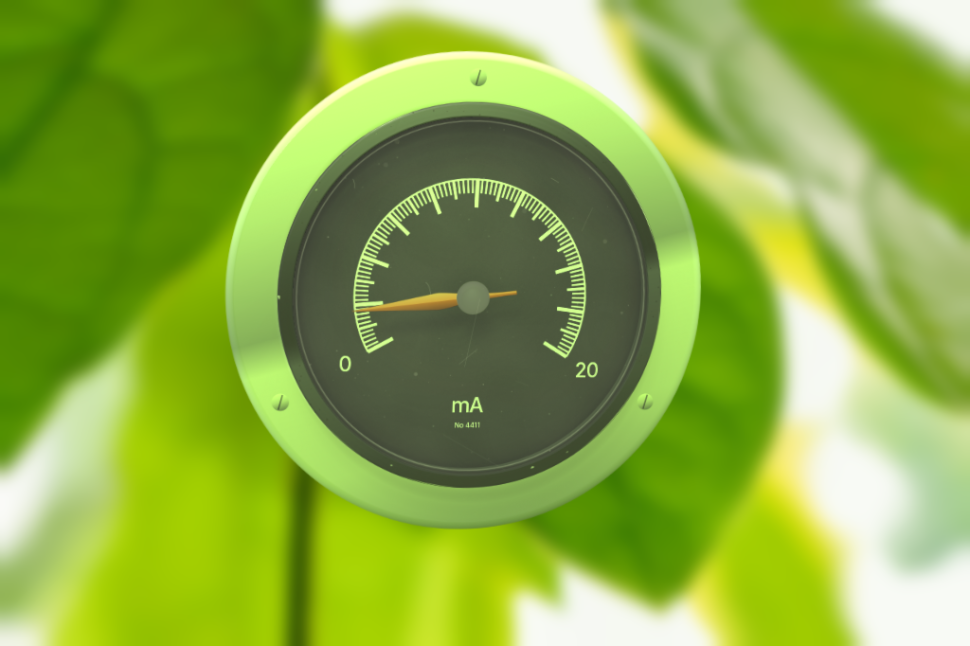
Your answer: 1.8,mA
